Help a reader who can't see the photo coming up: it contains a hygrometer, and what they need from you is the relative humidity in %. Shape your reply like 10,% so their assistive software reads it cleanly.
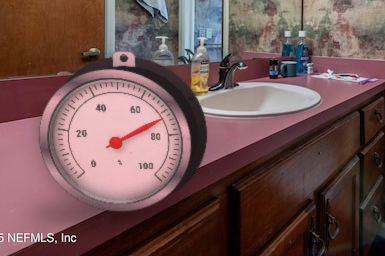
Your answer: 72,%
